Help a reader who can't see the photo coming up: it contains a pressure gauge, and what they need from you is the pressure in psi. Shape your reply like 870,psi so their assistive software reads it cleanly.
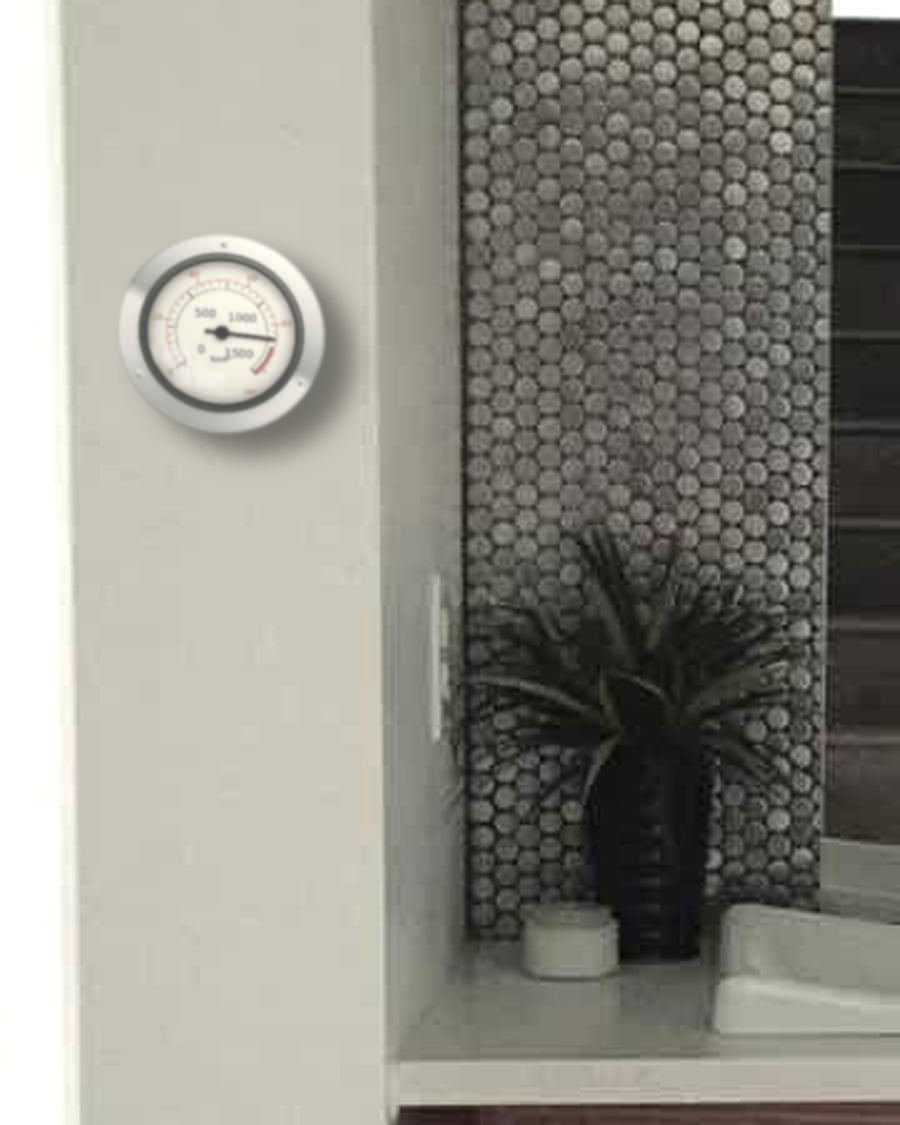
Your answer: 1250,psi
